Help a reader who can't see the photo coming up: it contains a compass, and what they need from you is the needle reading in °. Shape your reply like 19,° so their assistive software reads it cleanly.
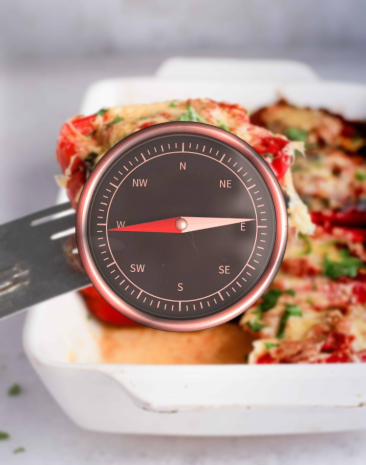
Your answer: 265,°
